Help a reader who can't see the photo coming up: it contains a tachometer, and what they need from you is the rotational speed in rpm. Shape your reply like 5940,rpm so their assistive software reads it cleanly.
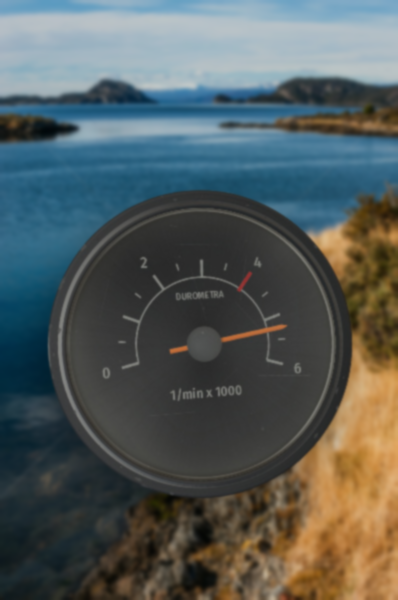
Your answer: 5250,rpm
